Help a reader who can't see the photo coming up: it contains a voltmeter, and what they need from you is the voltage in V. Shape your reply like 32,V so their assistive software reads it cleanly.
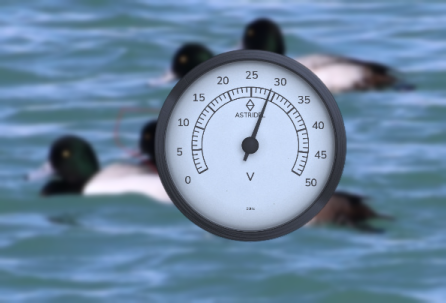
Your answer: 29,V
